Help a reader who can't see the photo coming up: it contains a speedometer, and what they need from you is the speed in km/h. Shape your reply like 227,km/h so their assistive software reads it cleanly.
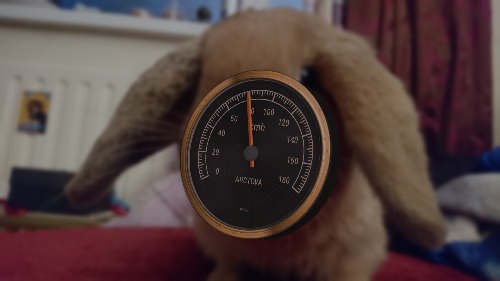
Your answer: 80,km/h
